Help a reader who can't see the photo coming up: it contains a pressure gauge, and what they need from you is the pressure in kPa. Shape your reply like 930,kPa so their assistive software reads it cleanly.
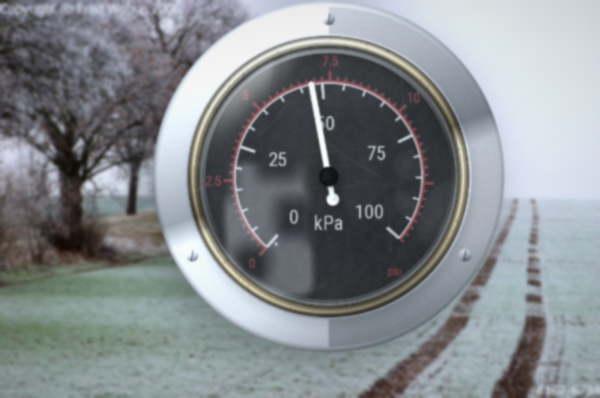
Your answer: 47.5,kPa
